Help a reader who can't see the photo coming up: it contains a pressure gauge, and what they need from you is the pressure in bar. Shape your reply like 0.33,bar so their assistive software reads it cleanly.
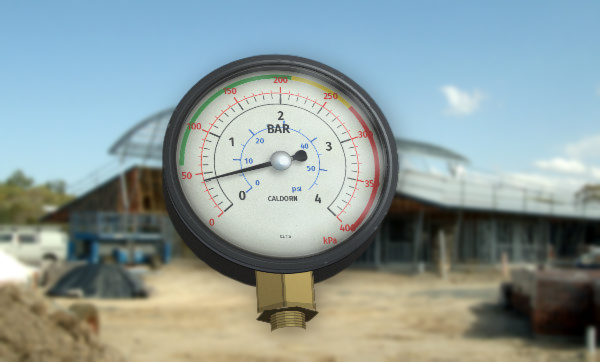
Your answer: 0.4,bar
